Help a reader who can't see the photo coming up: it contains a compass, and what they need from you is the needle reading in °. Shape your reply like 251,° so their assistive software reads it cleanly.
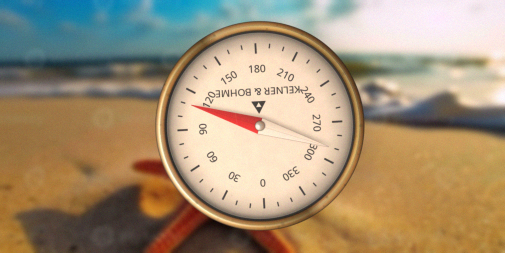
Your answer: 110,°
